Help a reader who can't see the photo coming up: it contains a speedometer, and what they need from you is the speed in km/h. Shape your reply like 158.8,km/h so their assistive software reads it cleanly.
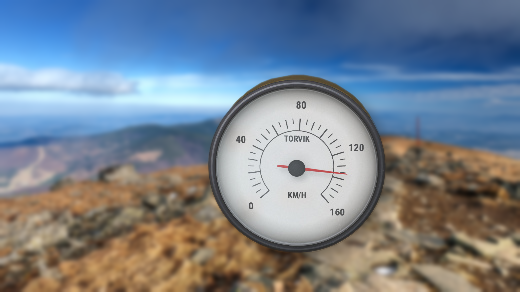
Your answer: 135,km/h
